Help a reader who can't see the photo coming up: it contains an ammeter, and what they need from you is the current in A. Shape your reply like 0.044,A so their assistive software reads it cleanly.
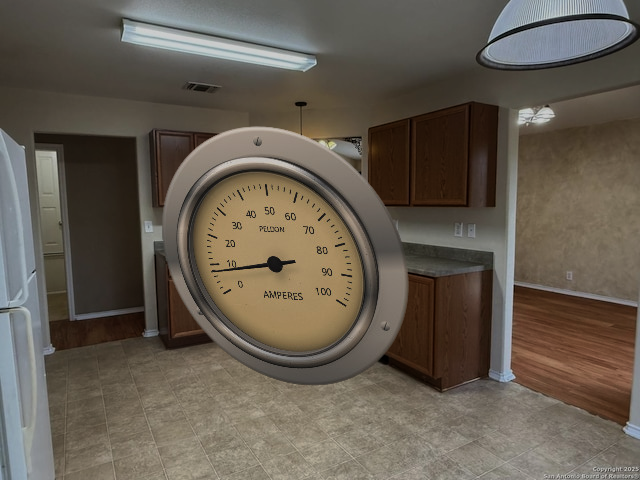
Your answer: 8,A
